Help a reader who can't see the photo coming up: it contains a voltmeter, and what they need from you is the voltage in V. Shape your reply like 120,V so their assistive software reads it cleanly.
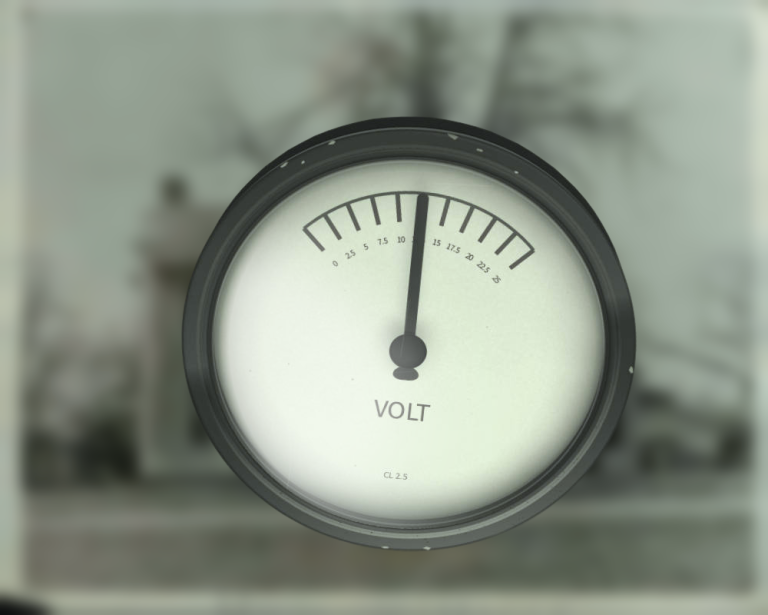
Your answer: 12.5,V
